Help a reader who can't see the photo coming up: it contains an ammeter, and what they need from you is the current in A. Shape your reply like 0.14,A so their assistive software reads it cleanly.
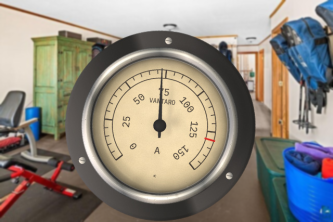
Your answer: 72.5,A
